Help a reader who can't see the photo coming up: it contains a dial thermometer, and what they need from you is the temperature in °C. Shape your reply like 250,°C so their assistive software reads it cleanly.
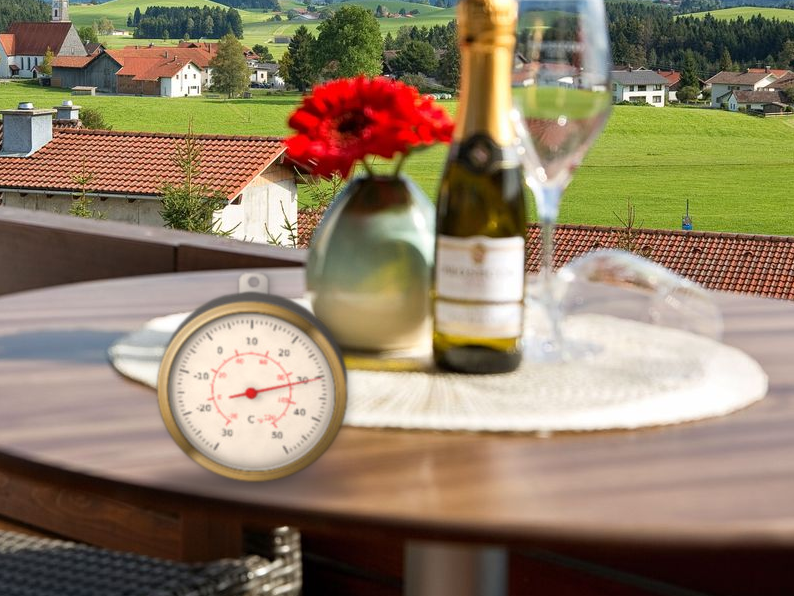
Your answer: 30,°C
